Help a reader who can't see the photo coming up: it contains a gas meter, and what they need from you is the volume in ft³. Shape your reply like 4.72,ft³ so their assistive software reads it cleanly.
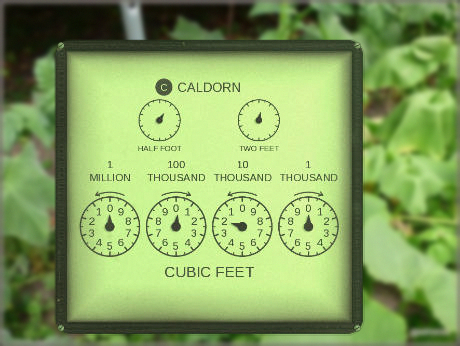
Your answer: 2000,ft³
